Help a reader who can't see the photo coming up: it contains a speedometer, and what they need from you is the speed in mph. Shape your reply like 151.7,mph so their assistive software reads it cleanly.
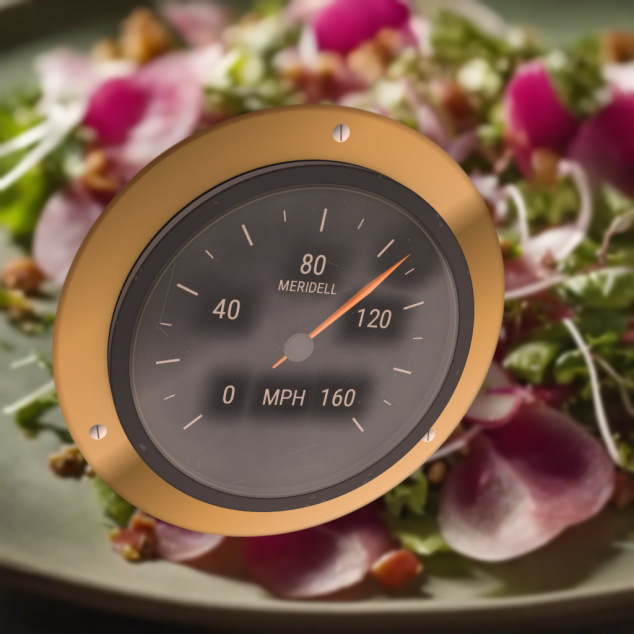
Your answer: 105,mph
